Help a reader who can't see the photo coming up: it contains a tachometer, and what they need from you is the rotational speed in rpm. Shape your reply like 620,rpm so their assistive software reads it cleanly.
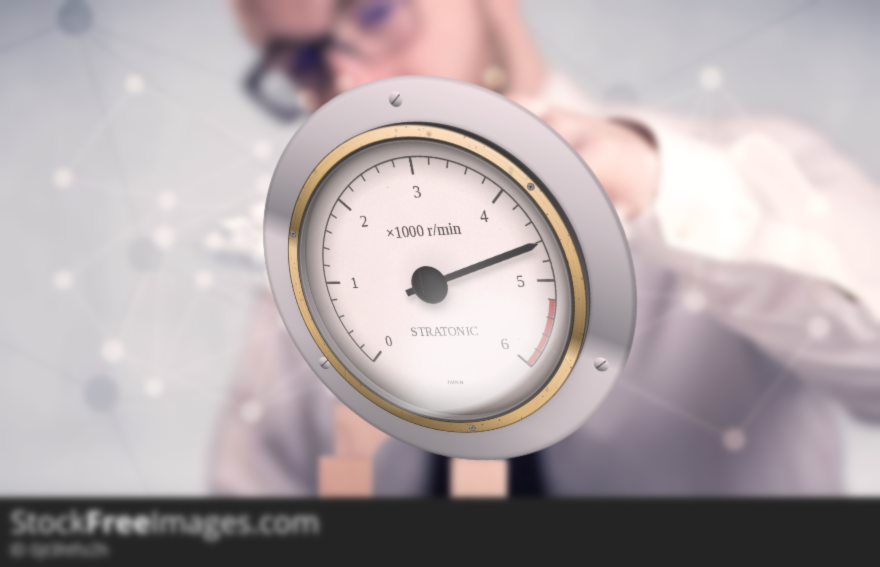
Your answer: 4600,rpm
